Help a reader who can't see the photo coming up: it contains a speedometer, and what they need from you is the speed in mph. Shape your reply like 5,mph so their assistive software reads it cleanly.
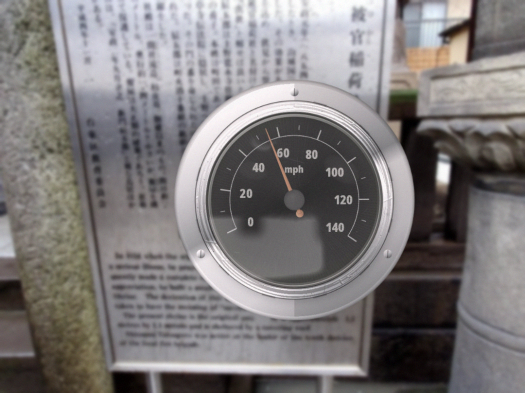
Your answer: 55,mph
